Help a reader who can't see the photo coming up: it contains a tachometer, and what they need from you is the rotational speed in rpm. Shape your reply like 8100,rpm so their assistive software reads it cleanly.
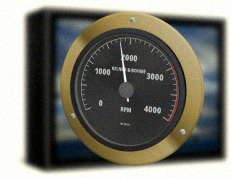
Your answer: 1800,rpm
